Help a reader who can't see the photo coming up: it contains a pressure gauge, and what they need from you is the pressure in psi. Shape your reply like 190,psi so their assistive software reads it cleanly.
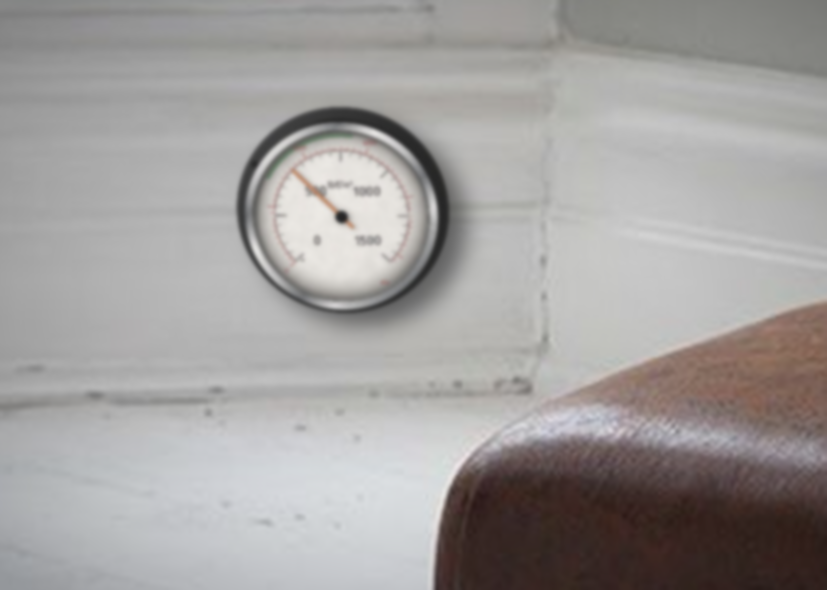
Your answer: 500,psi
